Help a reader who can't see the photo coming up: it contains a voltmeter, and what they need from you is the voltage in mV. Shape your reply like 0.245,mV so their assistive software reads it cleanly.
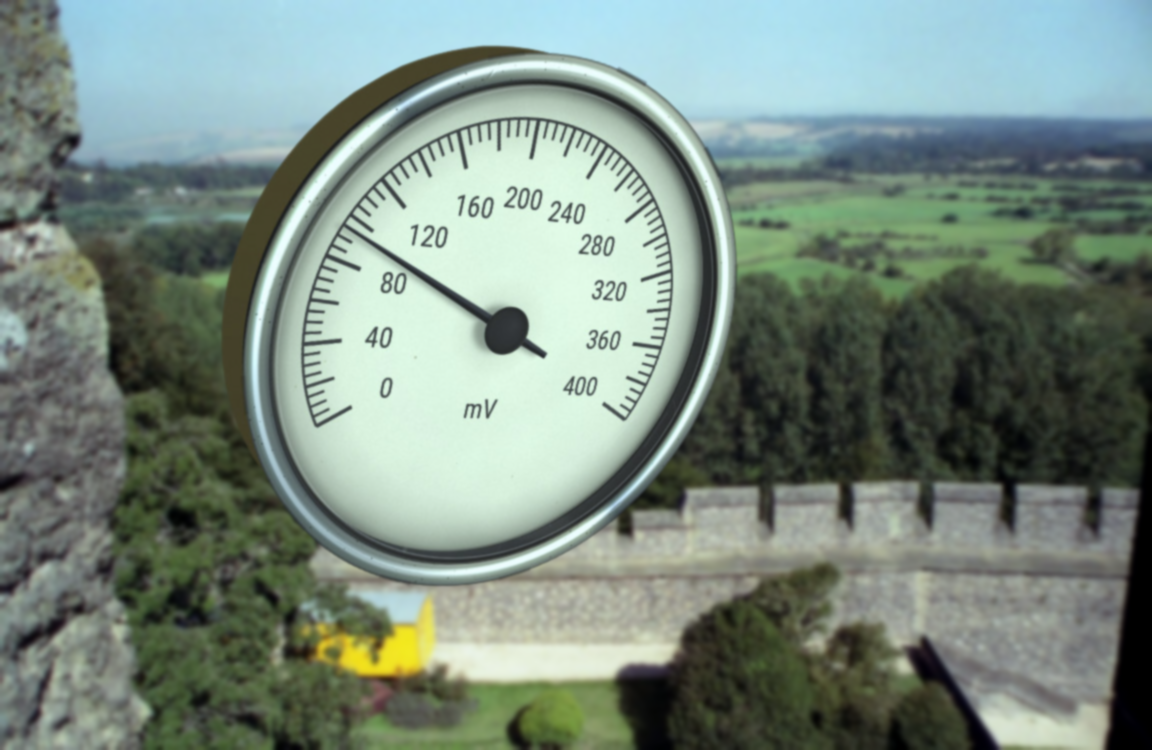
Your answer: 95,mV
